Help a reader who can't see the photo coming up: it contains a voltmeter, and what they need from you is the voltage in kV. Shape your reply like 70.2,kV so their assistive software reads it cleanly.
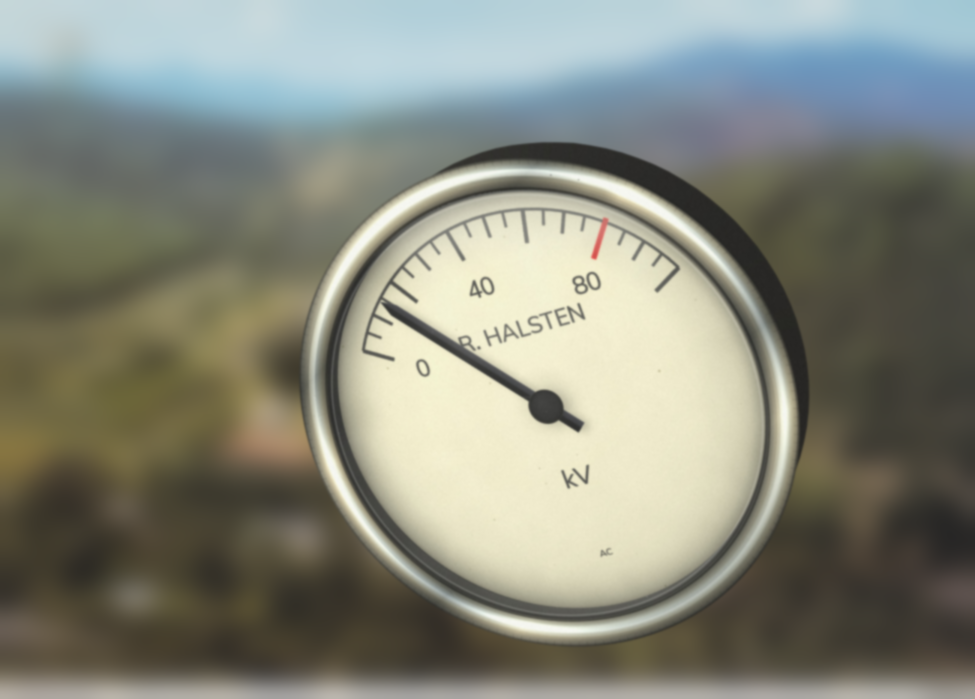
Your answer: 15,kV
